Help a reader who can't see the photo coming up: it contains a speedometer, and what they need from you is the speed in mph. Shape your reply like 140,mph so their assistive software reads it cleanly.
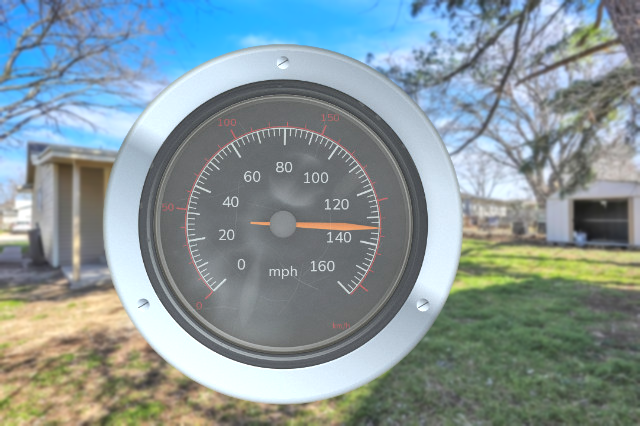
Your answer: 134,mph
